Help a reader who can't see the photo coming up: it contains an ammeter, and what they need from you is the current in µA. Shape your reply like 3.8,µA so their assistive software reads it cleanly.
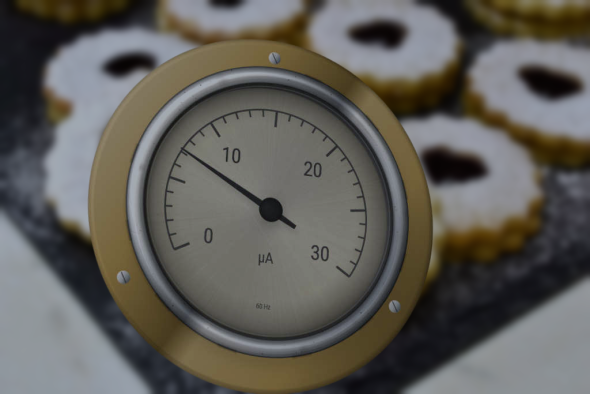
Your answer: 7,µA
